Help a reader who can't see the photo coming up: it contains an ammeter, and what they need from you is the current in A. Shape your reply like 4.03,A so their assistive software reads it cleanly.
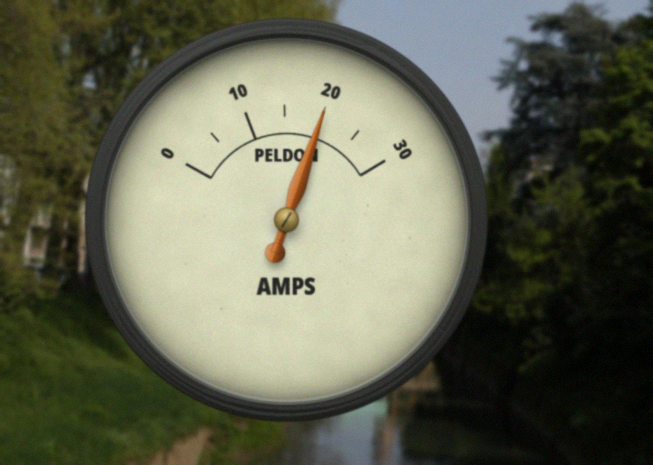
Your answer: 20,A
